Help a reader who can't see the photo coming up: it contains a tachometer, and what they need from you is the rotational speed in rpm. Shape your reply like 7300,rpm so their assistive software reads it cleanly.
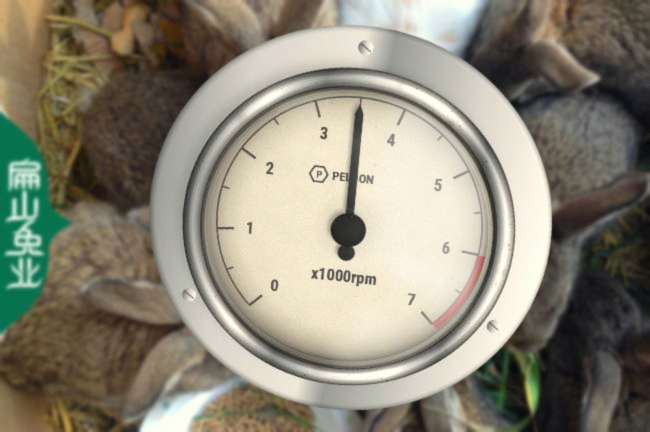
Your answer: 3500,rpm
